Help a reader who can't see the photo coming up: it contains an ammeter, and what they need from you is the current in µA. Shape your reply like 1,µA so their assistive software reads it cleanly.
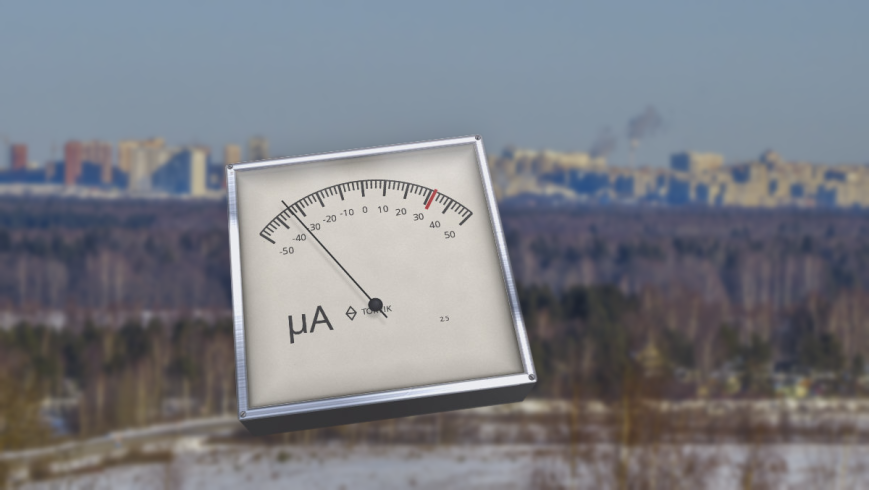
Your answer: -34,µA
